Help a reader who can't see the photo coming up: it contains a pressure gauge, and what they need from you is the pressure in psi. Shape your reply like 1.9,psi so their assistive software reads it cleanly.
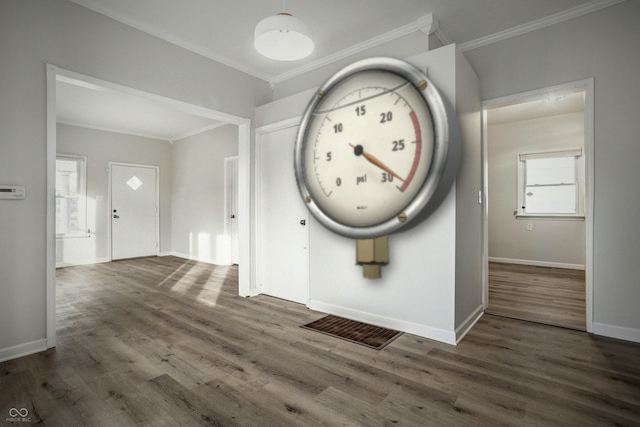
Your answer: 29,psi
